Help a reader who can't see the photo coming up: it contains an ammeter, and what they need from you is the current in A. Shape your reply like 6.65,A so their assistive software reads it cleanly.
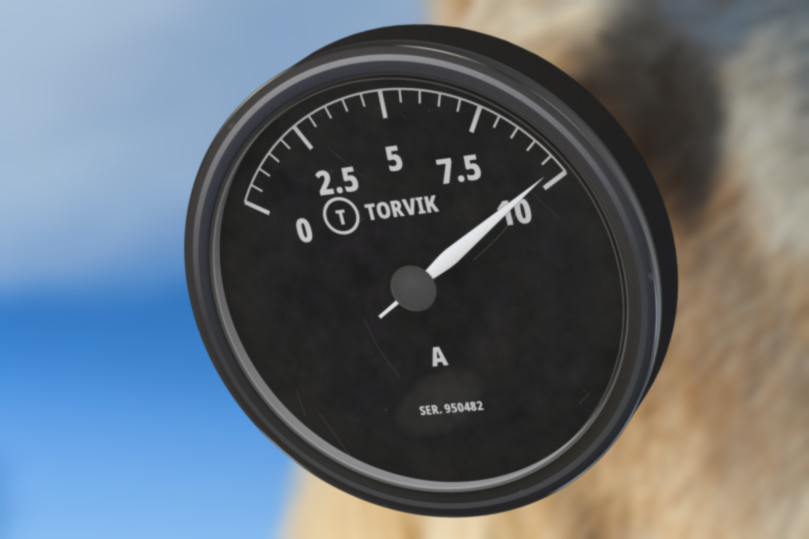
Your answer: 9.75,A
